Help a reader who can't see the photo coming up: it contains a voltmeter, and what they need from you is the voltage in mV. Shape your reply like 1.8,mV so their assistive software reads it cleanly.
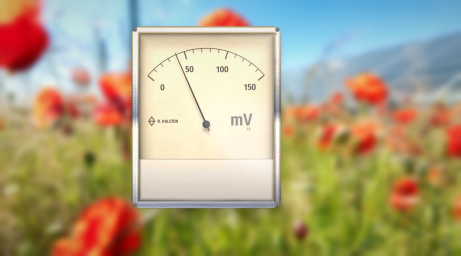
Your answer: 40,mV
